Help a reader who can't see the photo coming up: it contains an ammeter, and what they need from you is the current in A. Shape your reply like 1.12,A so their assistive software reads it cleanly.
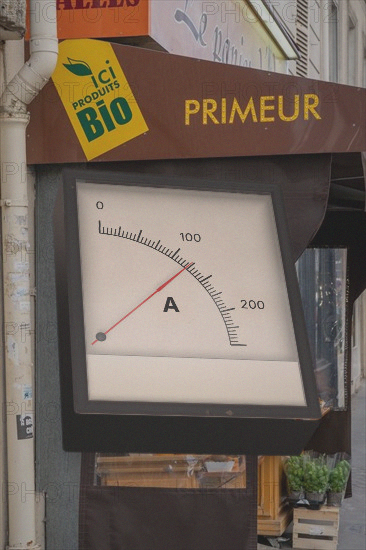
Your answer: 125,A
